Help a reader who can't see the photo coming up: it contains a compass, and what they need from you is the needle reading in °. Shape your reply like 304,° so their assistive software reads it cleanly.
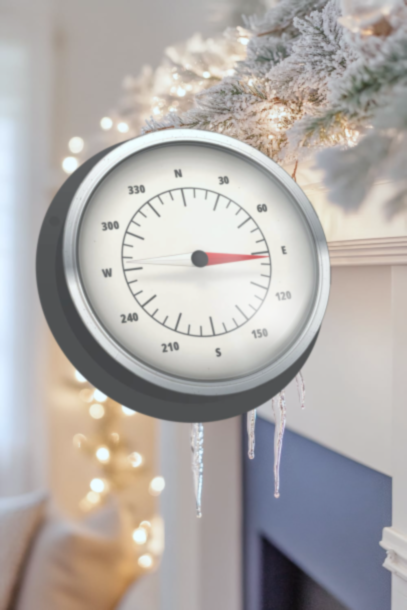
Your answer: 95,°
